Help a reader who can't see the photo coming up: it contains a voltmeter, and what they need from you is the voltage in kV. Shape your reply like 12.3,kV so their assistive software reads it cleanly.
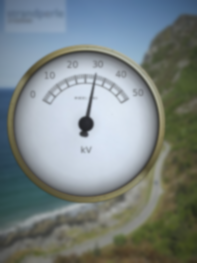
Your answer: 30,kV
